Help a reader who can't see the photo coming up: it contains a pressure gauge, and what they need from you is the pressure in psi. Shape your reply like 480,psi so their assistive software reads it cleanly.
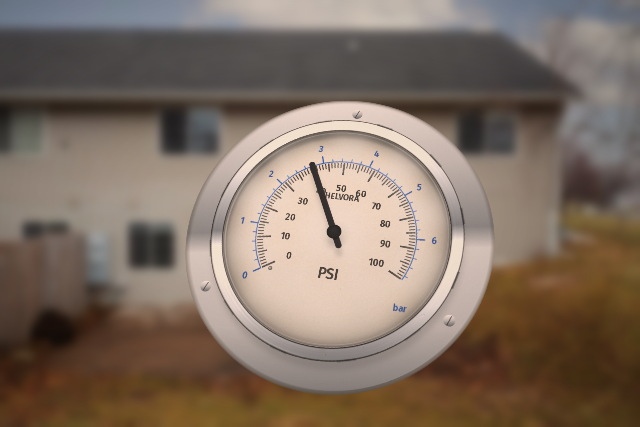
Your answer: 40,psi
